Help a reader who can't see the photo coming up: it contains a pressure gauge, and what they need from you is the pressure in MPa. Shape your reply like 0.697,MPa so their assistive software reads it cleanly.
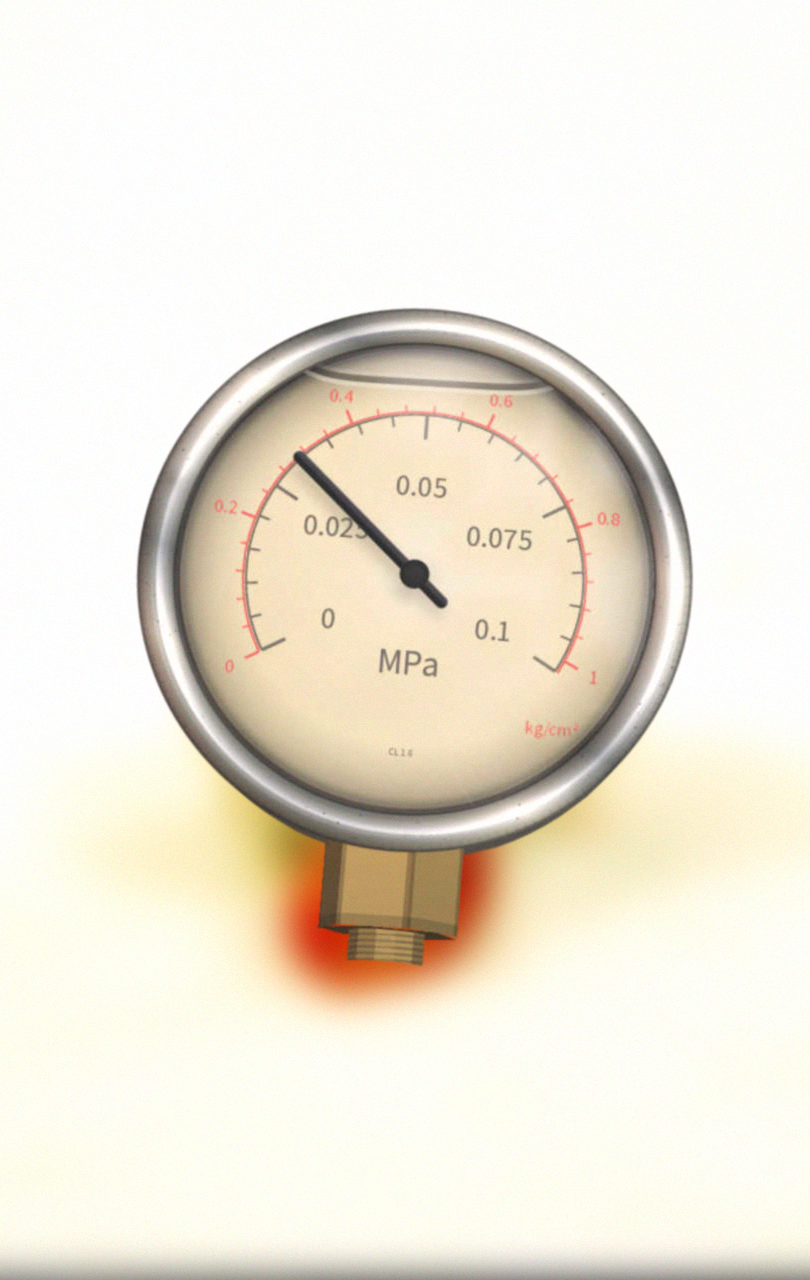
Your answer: 0.03,MPa
